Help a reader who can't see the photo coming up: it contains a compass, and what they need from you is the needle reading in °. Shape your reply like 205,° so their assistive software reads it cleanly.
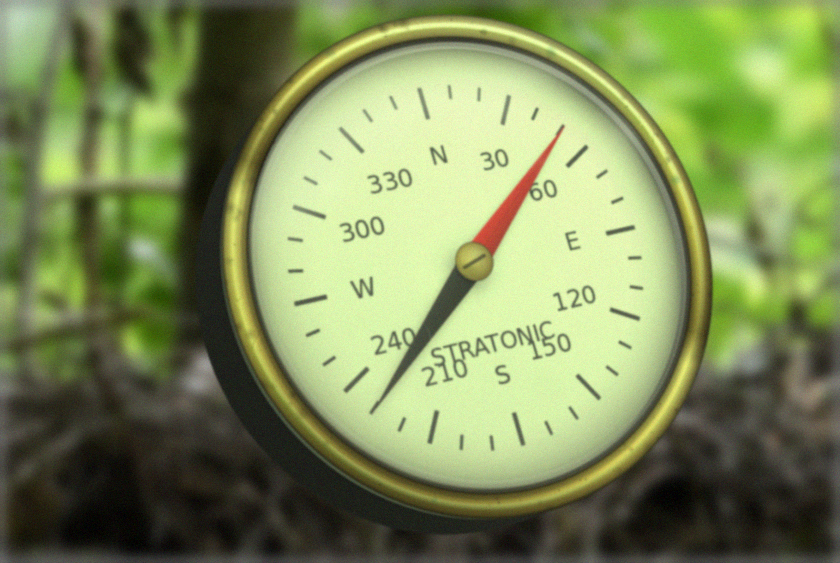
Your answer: 50,°
